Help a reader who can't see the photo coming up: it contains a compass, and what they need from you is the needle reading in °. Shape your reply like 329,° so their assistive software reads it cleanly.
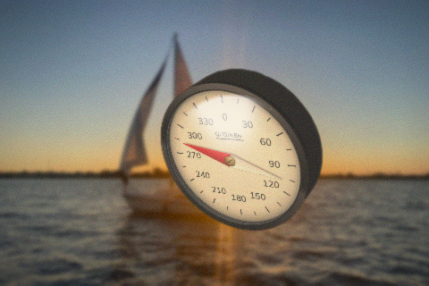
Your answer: 285,°
